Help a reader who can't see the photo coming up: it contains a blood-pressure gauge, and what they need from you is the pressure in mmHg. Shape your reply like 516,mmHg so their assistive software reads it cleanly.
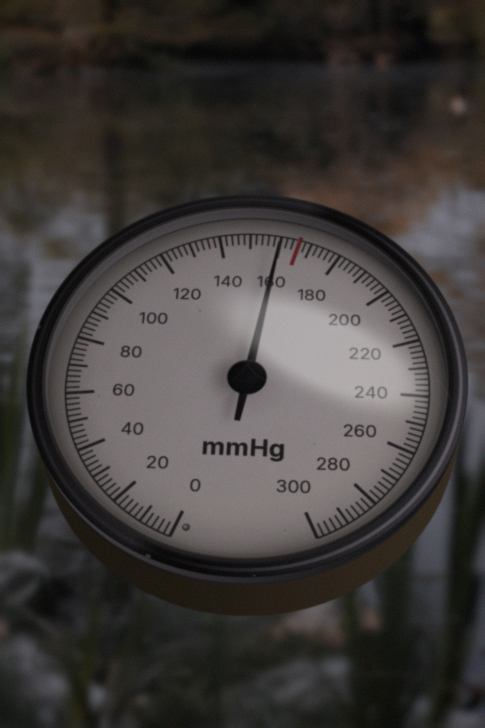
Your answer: 160,mmHg
